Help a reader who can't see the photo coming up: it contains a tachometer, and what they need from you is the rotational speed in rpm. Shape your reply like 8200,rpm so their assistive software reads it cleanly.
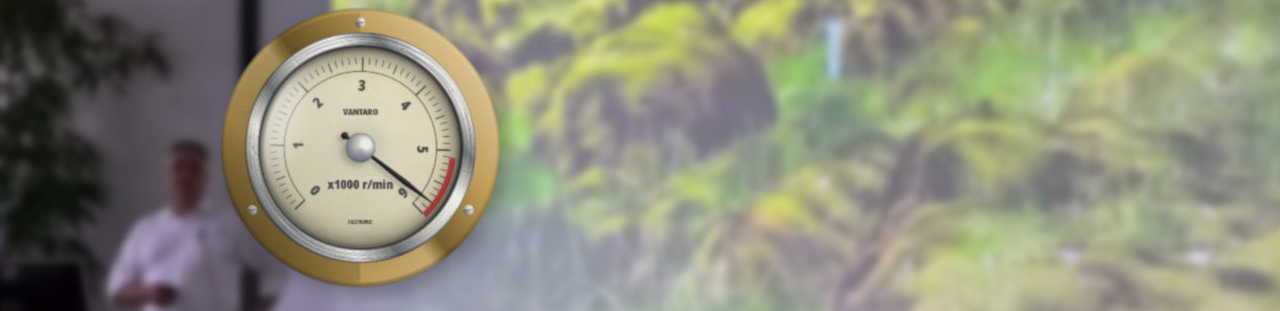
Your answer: 5800,rpm
